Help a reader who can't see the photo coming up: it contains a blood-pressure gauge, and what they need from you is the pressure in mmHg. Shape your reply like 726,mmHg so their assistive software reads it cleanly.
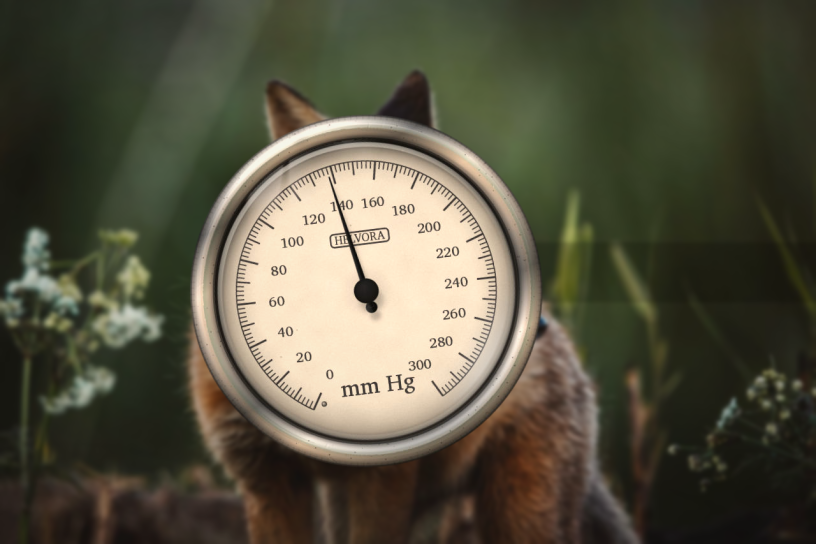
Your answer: 138,mmHg
